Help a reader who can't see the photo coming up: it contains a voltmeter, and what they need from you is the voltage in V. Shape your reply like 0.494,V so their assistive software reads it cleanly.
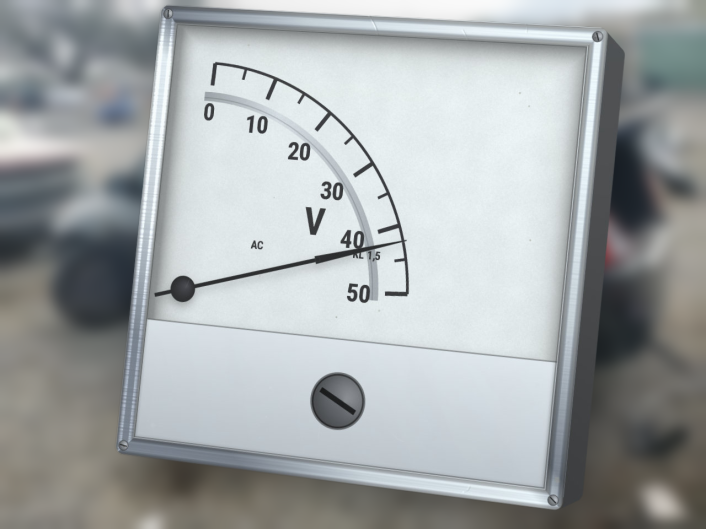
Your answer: 42.5,V
